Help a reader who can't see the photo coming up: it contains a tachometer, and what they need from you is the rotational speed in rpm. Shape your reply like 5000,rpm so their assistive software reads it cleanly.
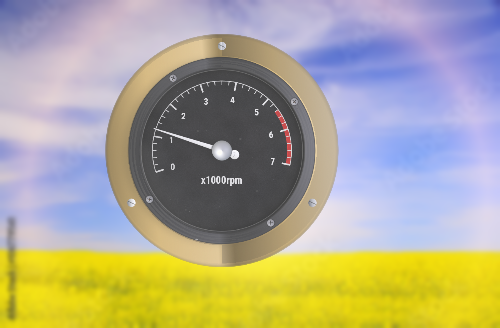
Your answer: 1200,rpm
